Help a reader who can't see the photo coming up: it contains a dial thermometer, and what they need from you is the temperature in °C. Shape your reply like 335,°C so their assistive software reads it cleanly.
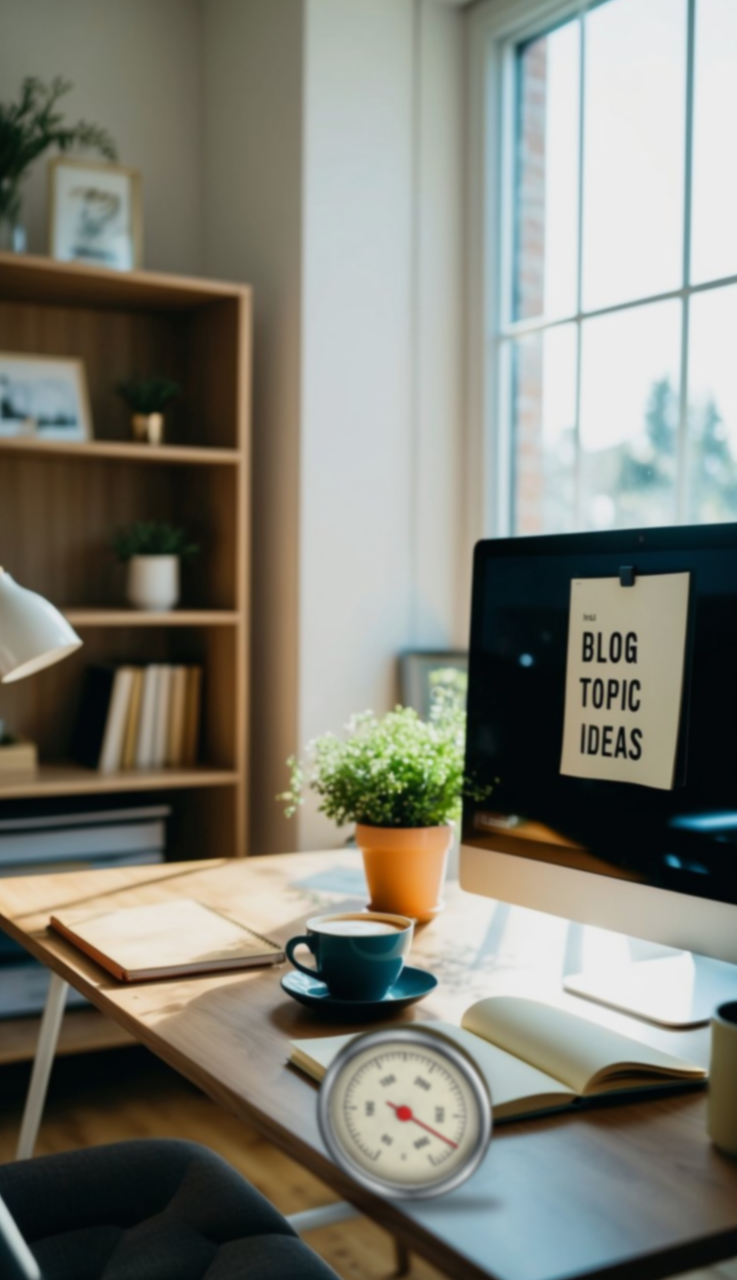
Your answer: 275,°C
